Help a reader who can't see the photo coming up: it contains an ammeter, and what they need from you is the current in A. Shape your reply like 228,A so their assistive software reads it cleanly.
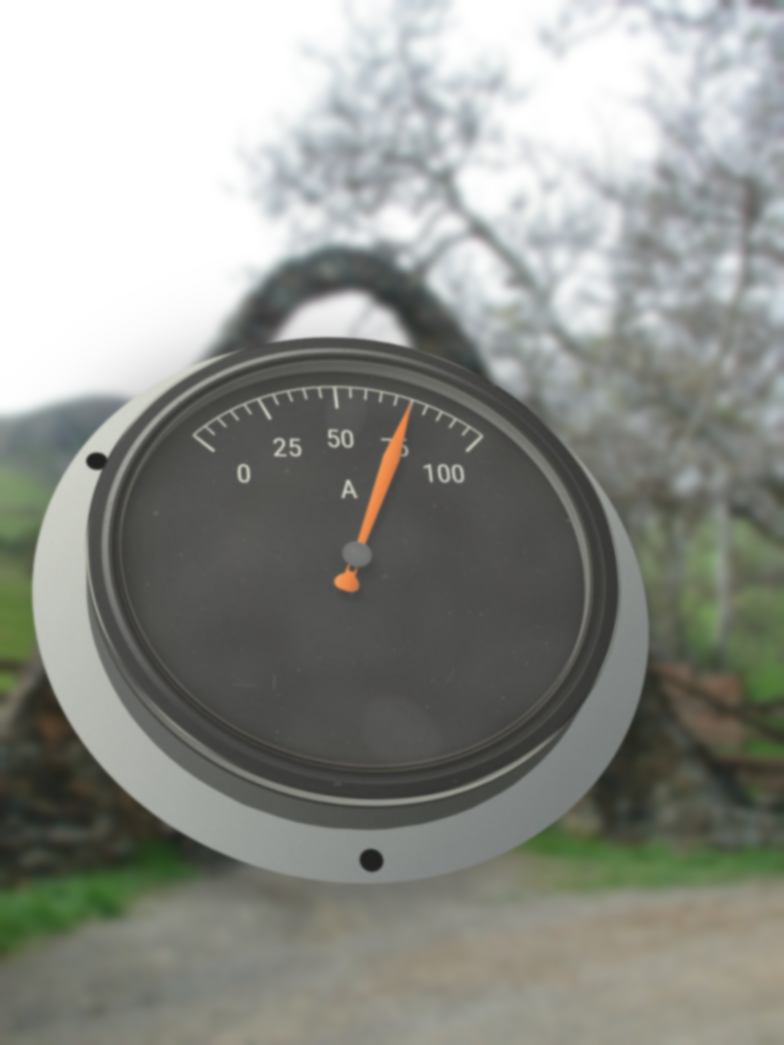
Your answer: 75,A
